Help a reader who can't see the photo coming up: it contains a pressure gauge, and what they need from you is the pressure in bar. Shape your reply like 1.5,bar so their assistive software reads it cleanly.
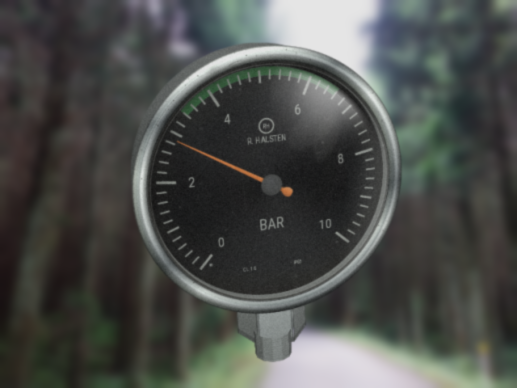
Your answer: 2.9,bar
